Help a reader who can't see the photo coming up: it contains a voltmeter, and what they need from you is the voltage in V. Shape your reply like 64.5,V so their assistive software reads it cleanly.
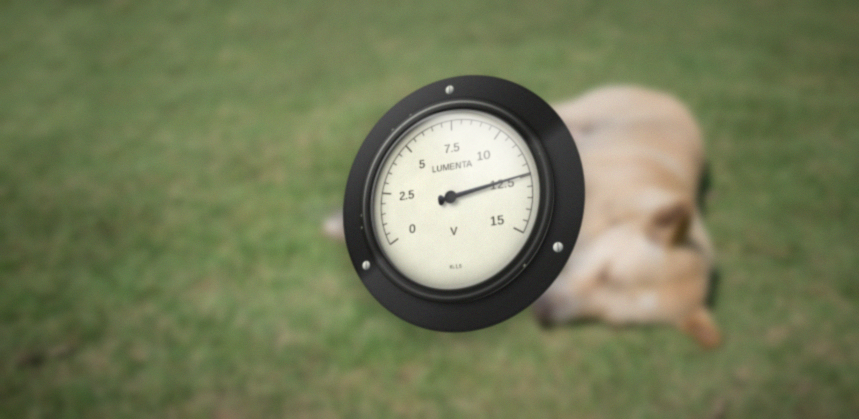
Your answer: 12.5,V
